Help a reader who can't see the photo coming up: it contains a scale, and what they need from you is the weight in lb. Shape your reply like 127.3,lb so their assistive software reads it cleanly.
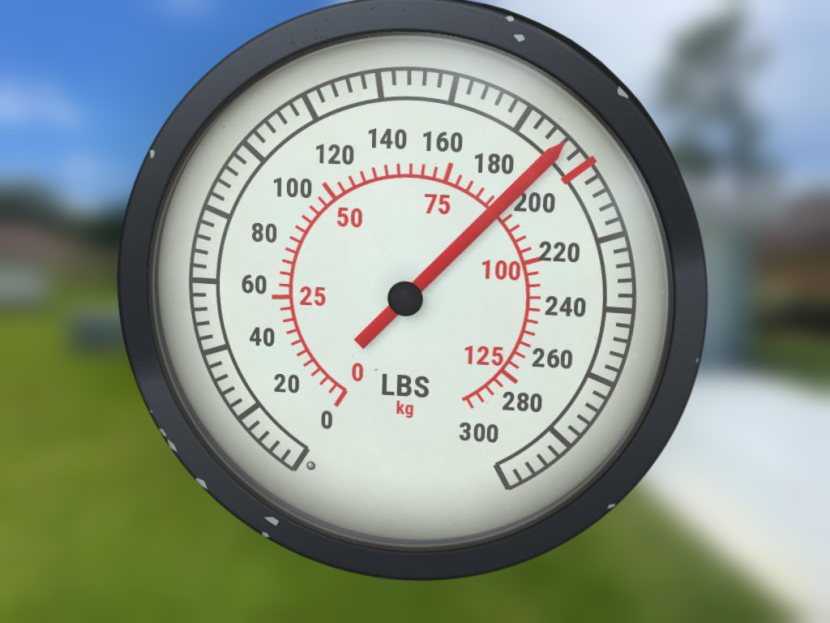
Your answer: 192,lb
